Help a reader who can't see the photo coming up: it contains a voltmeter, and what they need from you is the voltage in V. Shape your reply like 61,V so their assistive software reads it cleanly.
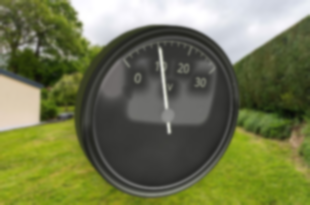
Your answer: 10,V
